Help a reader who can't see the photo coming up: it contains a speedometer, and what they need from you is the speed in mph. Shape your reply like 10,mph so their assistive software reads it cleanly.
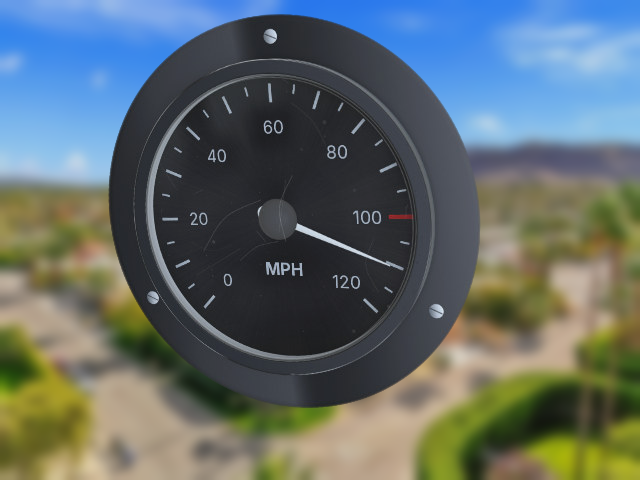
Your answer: 110,mph
